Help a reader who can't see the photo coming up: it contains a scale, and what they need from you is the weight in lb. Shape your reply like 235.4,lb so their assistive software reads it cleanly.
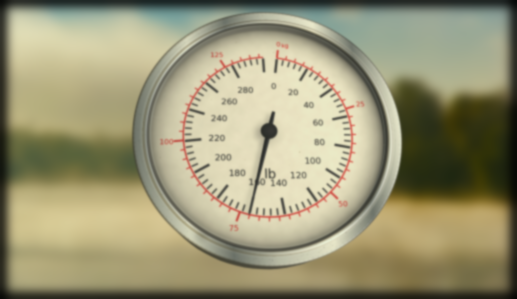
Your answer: 160,lb
